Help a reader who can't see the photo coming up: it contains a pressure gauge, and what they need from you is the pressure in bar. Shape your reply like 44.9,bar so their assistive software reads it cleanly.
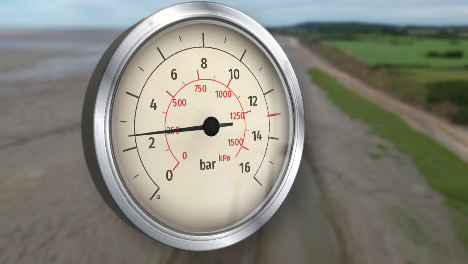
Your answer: 2.5,bar
